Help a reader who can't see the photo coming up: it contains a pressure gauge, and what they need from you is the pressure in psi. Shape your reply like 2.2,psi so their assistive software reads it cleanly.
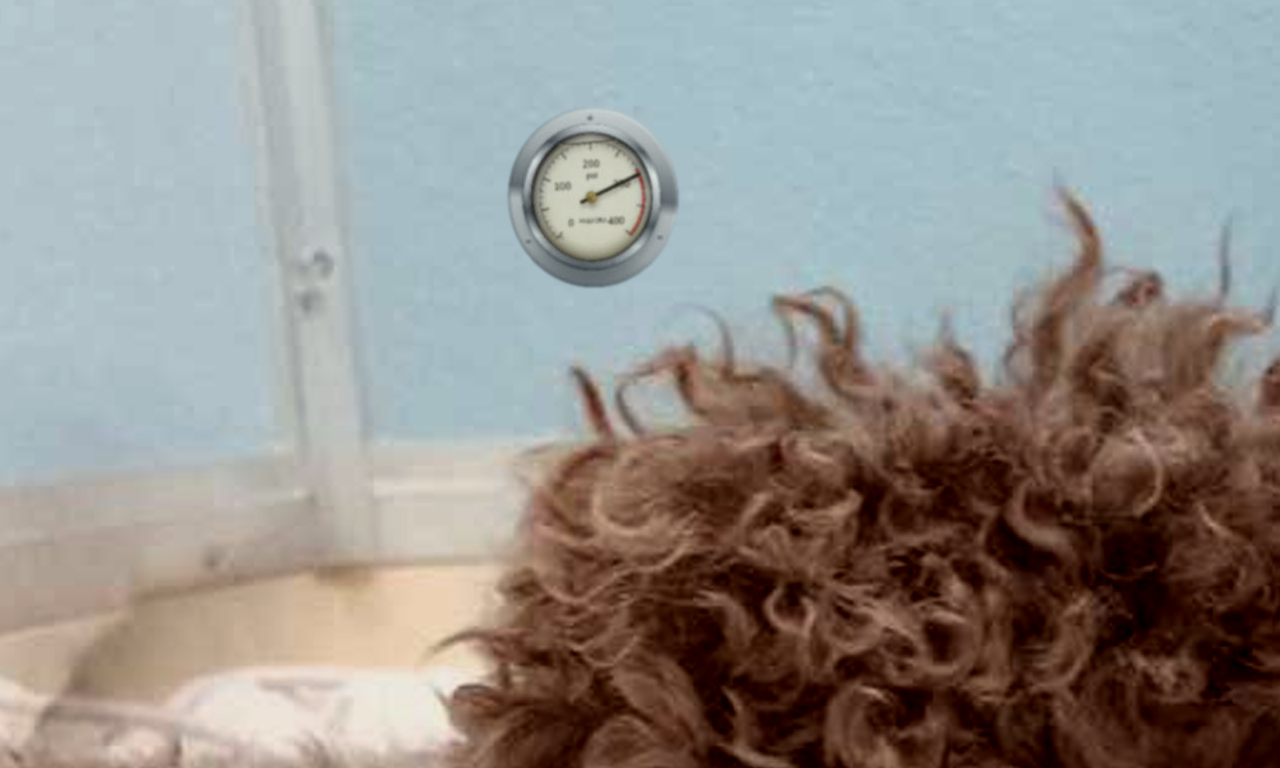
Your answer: 300,psi
